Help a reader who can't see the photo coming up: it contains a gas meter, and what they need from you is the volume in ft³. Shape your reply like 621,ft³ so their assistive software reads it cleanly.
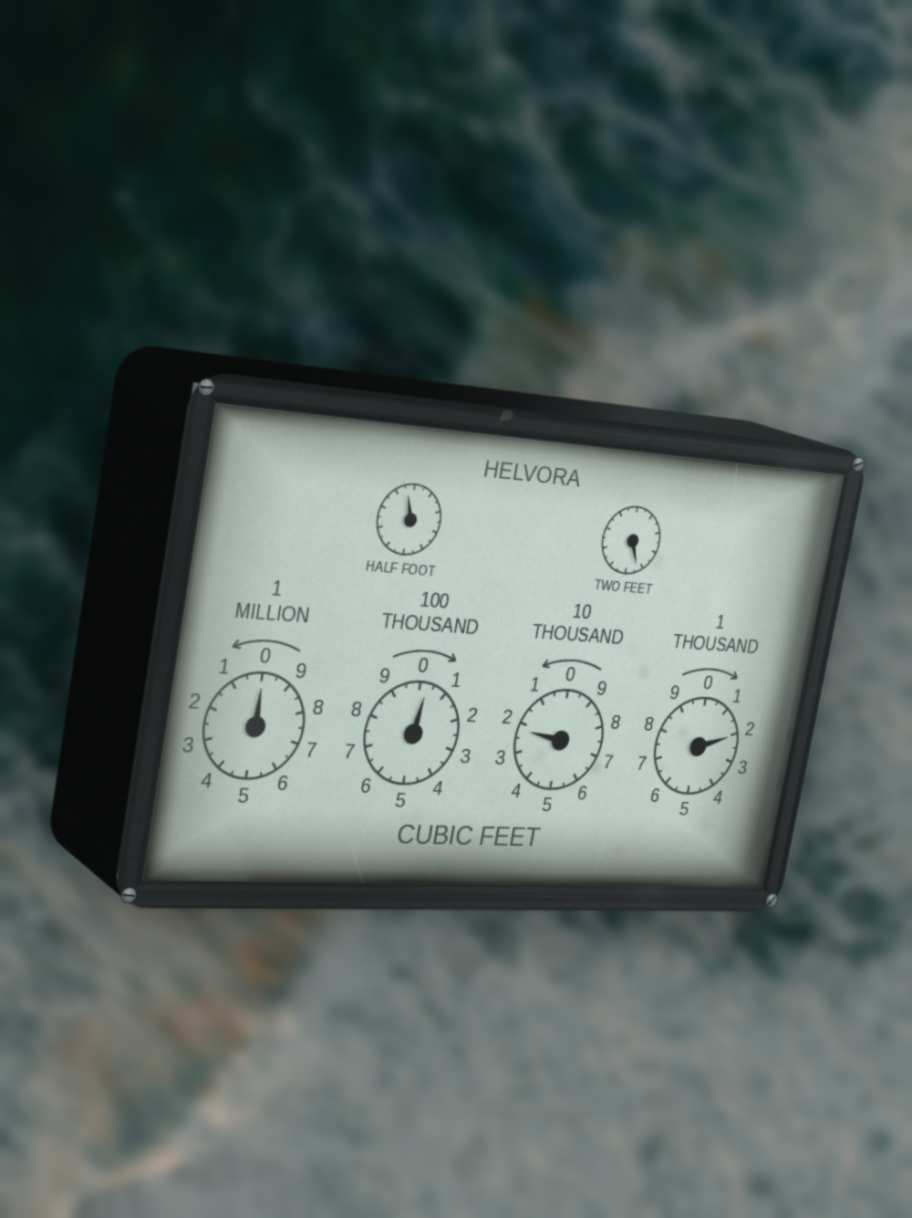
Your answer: 2200,ft³
